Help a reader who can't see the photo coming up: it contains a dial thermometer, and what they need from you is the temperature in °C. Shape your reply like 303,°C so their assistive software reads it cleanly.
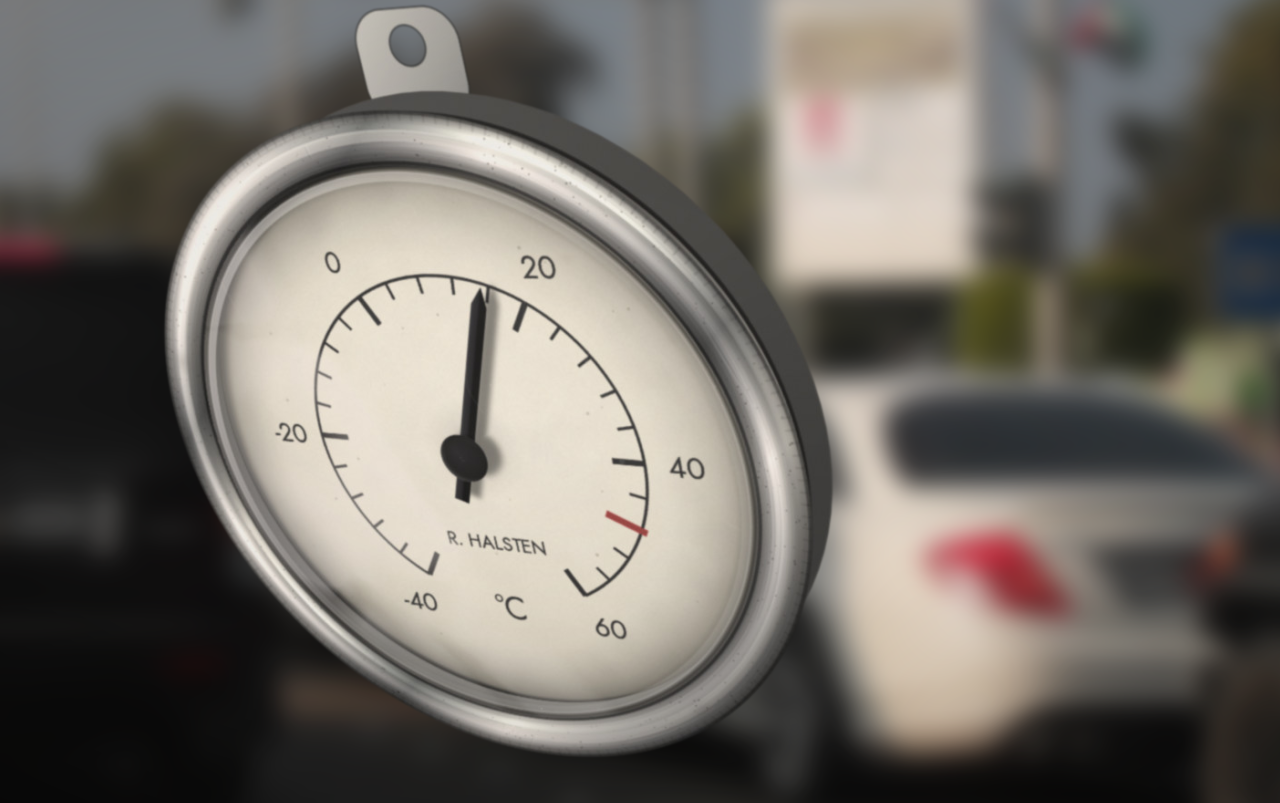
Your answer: 16,°C
